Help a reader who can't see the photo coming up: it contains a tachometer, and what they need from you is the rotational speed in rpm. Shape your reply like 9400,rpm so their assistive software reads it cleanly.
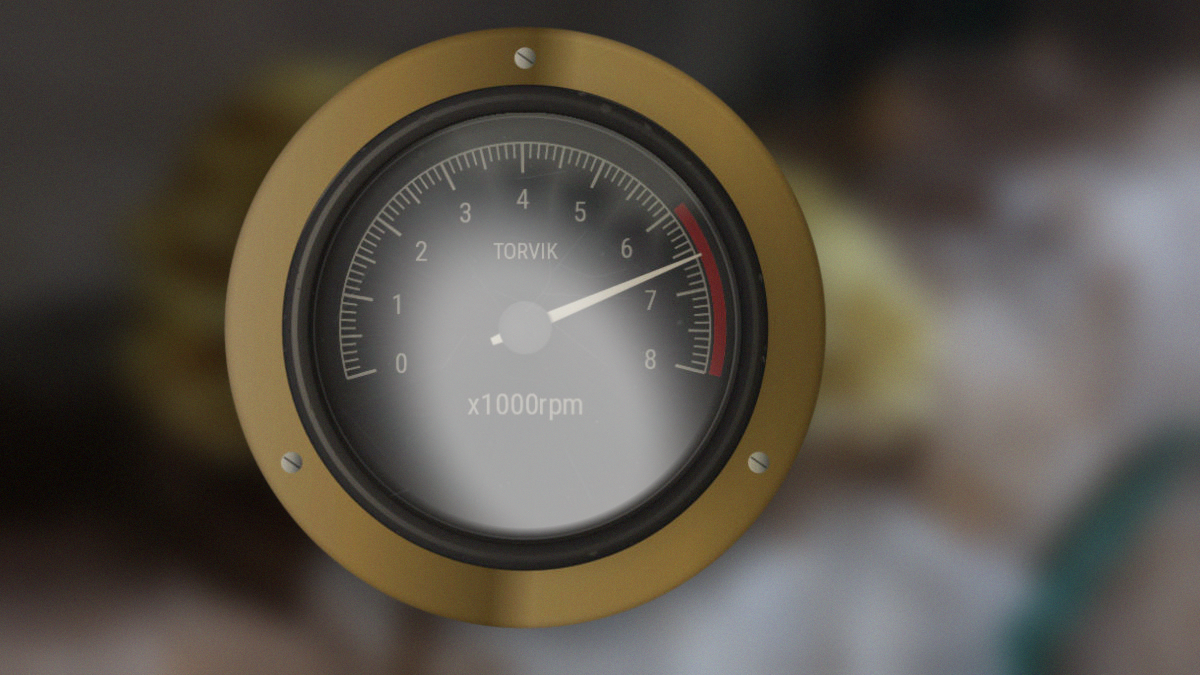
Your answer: 6600,rpm
